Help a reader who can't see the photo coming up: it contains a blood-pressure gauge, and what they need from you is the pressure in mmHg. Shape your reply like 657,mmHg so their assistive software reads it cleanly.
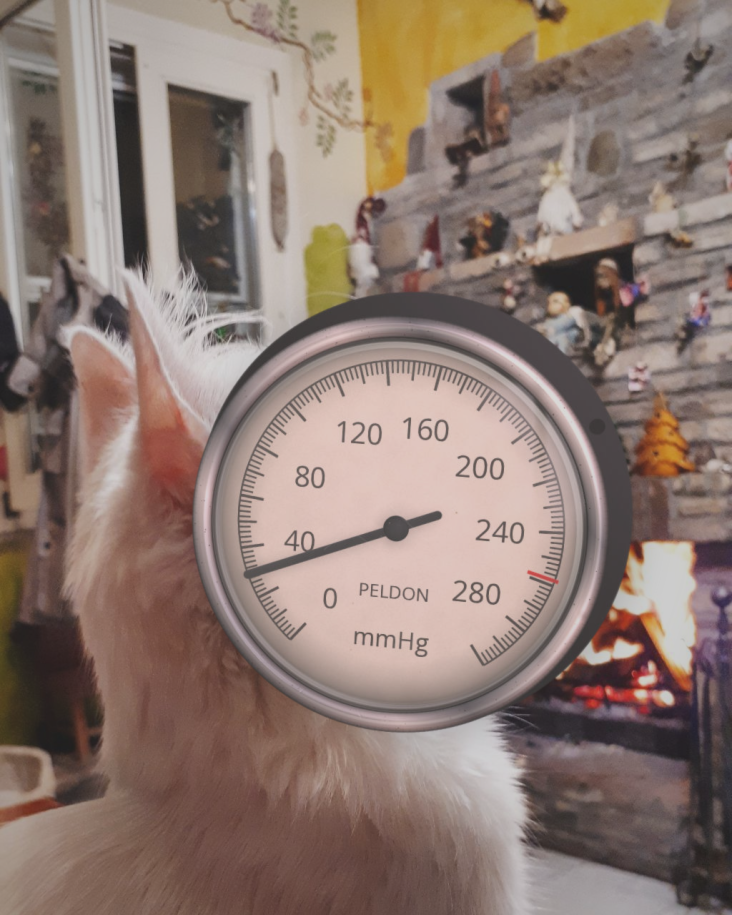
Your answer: 30,mmHg
